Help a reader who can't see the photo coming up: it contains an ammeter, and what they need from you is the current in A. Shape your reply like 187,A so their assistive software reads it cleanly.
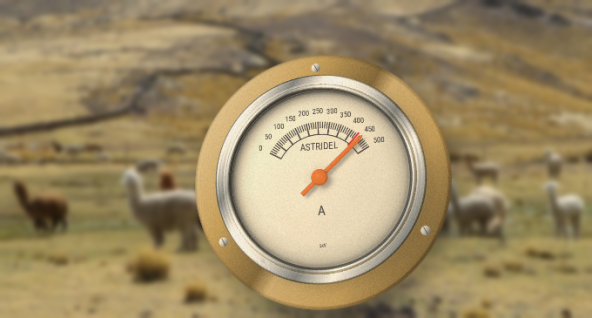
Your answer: 450,A
